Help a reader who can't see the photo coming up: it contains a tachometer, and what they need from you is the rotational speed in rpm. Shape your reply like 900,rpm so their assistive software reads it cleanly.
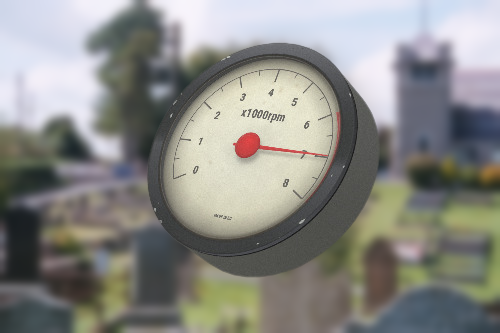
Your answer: 7000,rpm
